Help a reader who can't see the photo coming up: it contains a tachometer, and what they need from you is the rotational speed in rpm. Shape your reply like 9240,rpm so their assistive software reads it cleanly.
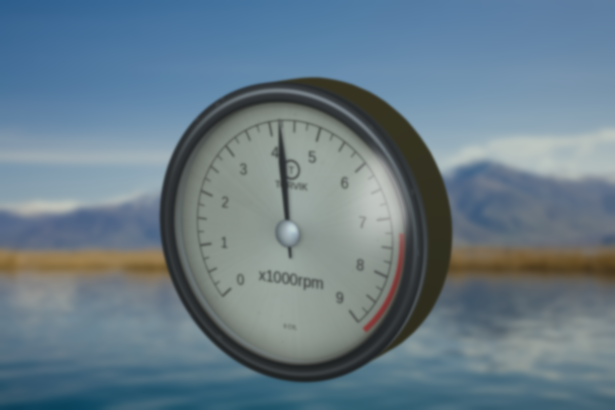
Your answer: 4250,rpm
